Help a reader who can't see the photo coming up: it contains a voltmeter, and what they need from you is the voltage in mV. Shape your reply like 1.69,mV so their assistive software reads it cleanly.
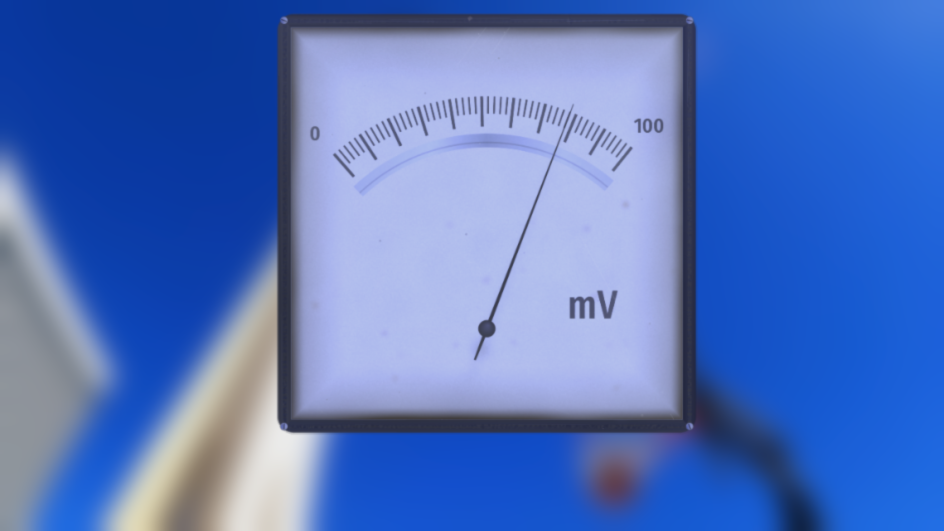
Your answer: 78,mV
